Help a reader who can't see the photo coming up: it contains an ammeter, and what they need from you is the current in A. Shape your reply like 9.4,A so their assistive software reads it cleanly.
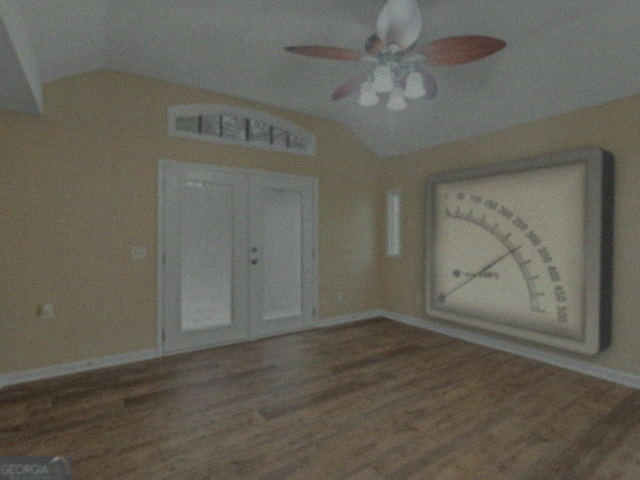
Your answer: 300,A
